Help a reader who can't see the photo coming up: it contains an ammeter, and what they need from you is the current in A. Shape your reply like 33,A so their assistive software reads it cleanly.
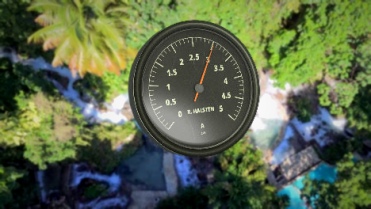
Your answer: 3,A
